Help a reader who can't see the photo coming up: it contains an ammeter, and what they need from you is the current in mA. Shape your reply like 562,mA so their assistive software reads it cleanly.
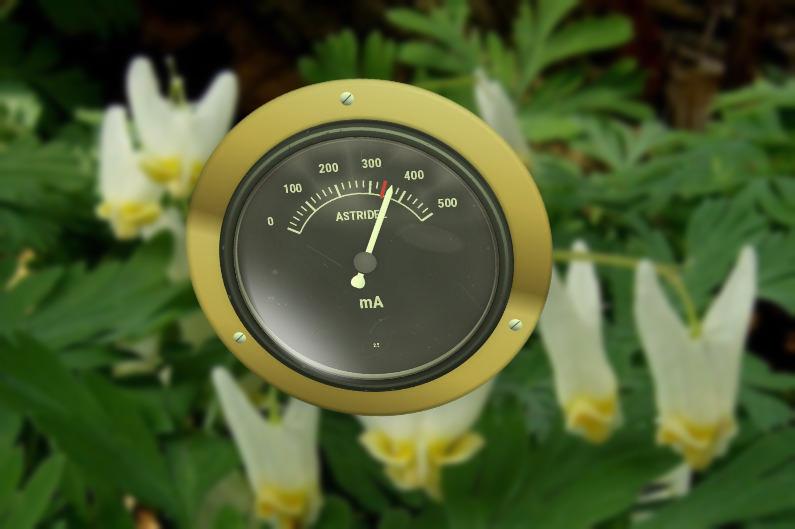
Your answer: 360,mA
